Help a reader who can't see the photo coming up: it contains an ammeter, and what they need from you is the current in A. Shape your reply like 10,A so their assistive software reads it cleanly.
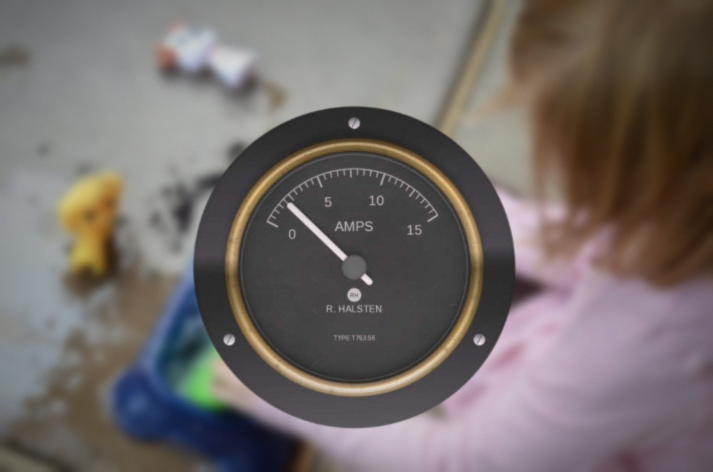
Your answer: 2,A
